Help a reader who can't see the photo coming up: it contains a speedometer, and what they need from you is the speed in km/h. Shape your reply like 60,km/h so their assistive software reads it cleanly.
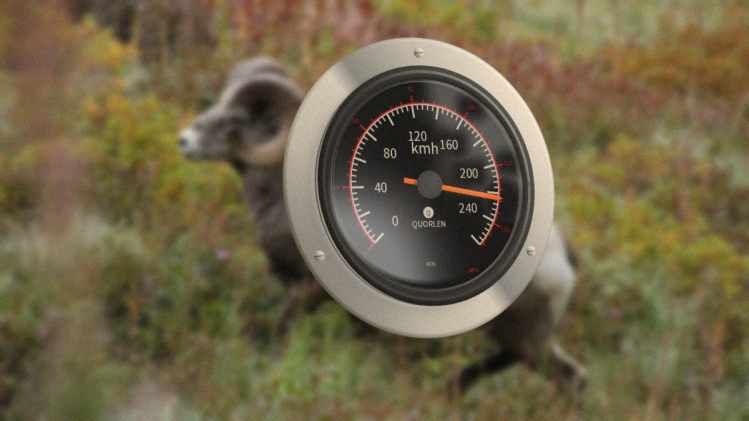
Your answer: 224,km/h
